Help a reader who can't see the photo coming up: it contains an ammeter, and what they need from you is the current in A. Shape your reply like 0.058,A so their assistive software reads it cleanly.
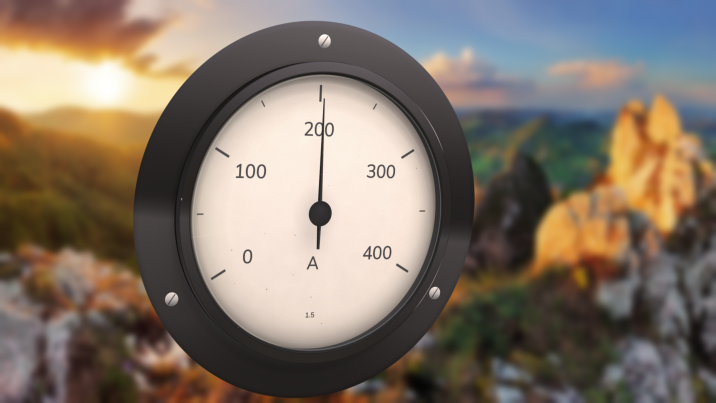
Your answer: 200,A
